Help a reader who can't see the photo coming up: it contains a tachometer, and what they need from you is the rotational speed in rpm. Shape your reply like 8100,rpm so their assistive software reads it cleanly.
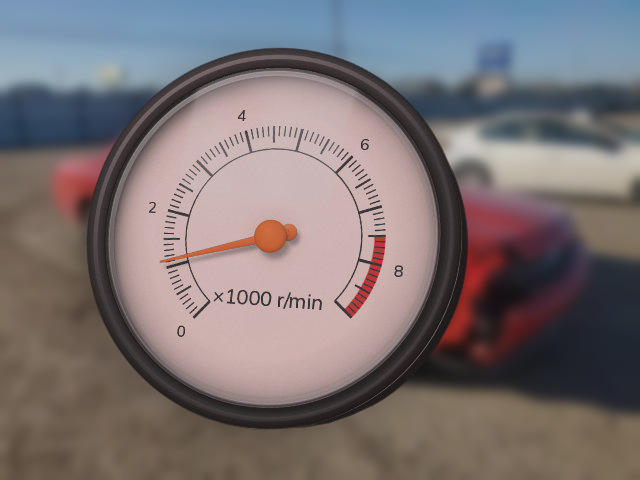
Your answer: 1100,rpm
